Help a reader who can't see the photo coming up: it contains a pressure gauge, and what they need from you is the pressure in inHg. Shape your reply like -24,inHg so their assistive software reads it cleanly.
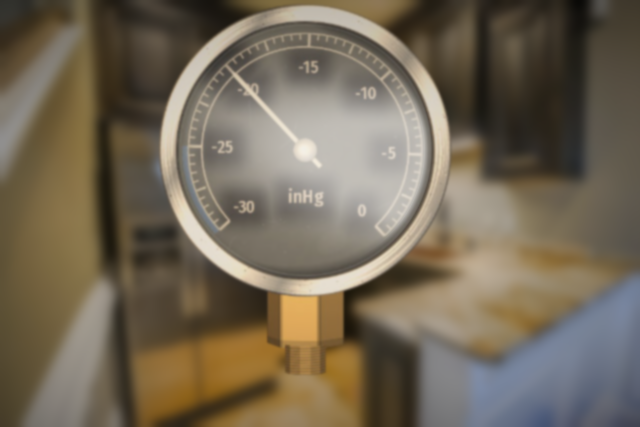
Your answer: -20,inHg
